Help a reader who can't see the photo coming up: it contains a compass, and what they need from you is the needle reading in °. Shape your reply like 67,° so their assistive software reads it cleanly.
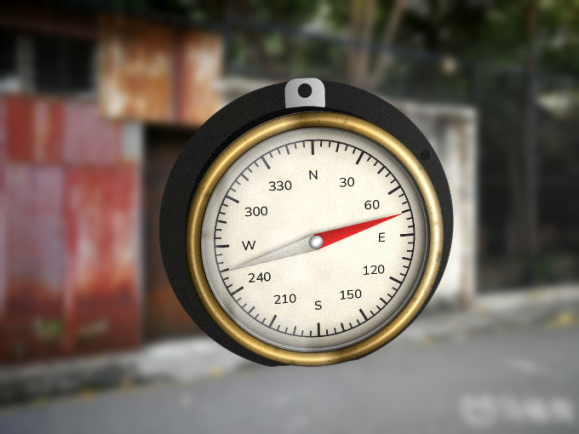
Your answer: 75,°
